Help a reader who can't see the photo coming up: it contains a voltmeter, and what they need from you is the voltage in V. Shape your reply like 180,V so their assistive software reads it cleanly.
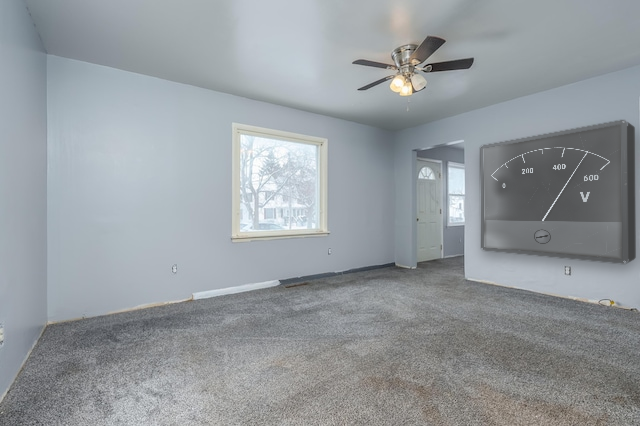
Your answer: 500,V
